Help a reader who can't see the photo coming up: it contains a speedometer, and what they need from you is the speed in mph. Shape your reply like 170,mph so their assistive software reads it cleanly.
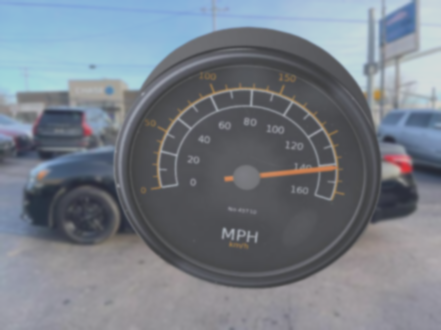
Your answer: 140,mph
